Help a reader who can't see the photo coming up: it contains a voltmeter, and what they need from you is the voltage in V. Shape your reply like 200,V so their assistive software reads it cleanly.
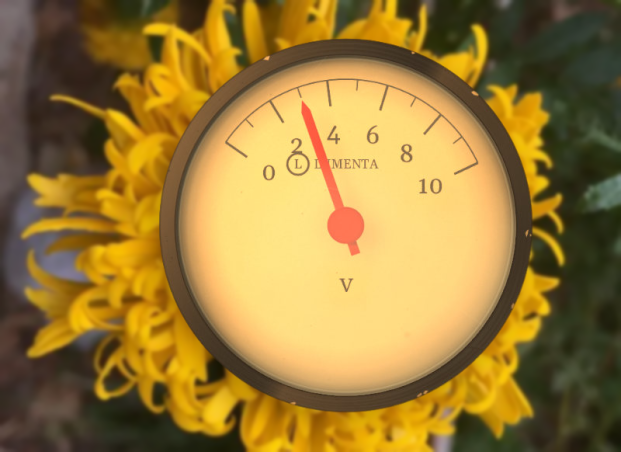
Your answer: 3,V
